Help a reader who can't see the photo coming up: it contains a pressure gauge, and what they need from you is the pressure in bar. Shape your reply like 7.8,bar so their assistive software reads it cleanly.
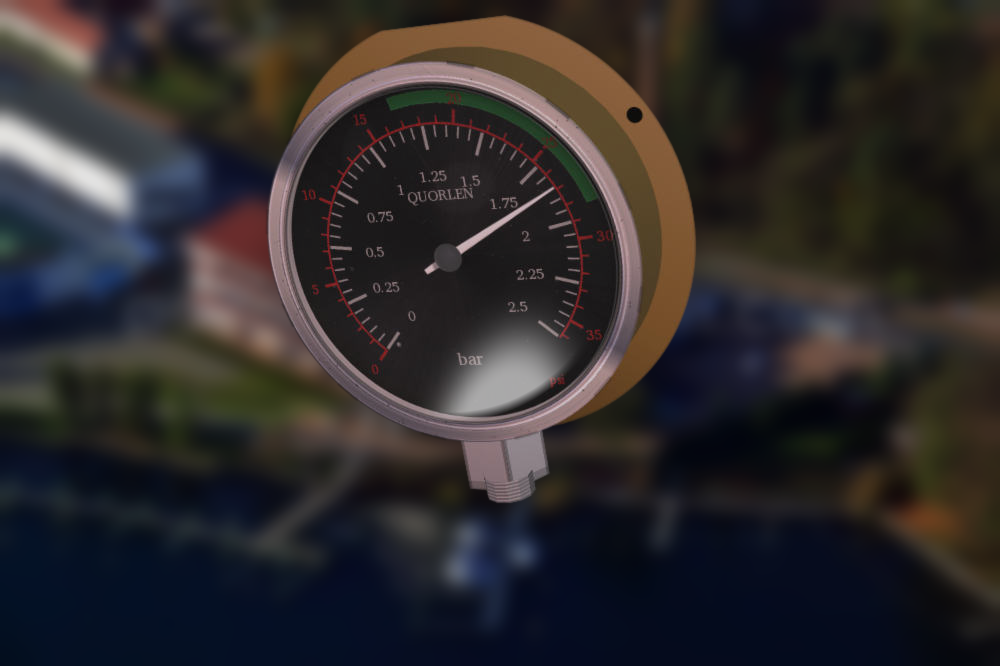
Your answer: 1.85,bar
